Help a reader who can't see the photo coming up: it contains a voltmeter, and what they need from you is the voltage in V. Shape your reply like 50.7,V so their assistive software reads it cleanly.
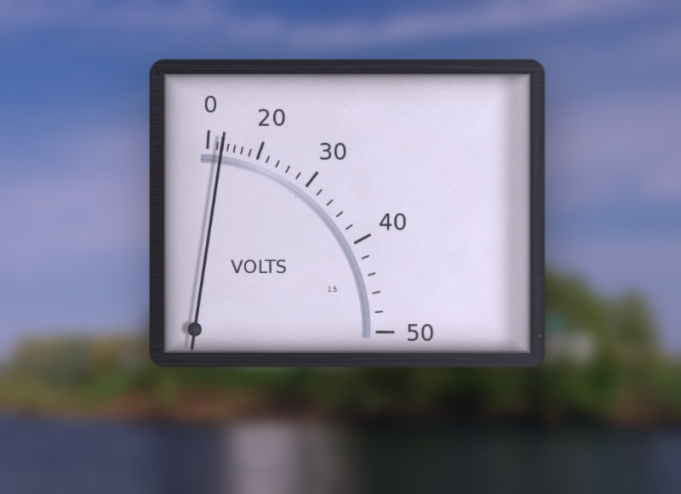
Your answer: 10,V
